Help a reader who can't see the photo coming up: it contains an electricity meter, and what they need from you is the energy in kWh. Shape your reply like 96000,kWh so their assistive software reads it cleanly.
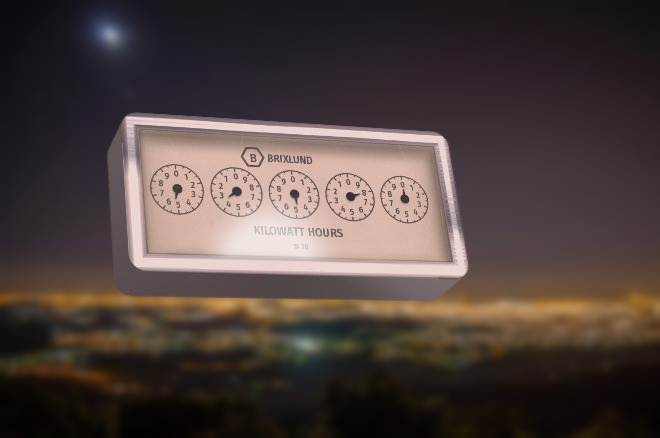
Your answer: 53480,kWh
